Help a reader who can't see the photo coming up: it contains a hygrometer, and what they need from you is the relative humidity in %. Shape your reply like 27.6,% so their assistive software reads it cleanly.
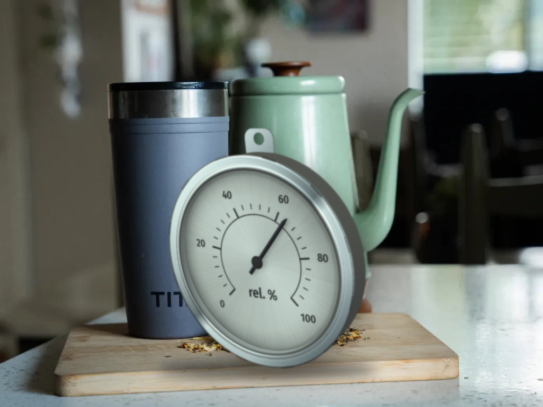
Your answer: 64,%
